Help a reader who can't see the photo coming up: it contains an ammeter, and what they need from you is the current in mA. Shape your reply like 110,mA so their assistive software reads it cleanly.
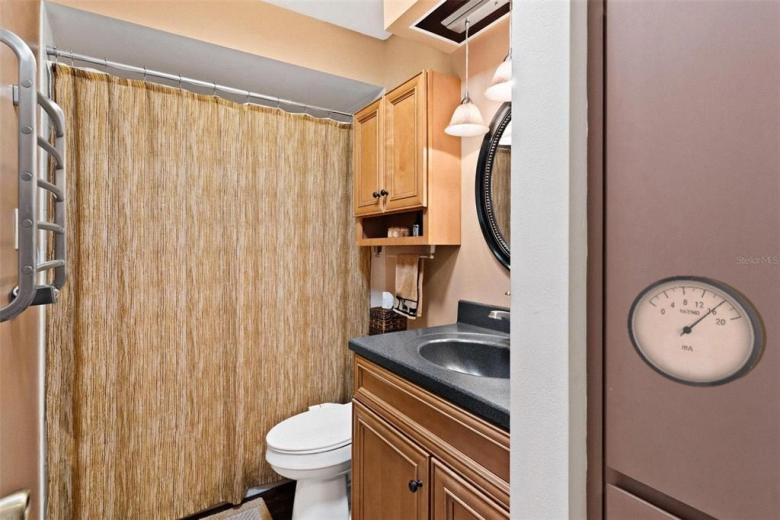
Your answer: 16,mA
